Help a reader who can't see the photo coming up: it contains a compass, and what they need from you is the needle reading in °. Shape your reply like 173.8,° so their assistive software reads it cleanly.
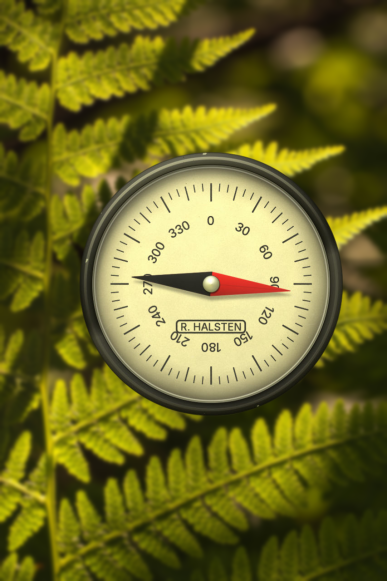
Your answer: 95,°
